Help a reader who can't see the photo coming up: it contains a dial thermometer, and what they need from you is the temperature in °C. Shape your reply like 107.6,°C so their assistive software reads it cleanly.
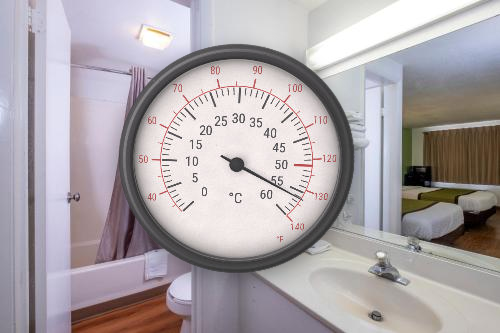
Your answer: 56,°C
